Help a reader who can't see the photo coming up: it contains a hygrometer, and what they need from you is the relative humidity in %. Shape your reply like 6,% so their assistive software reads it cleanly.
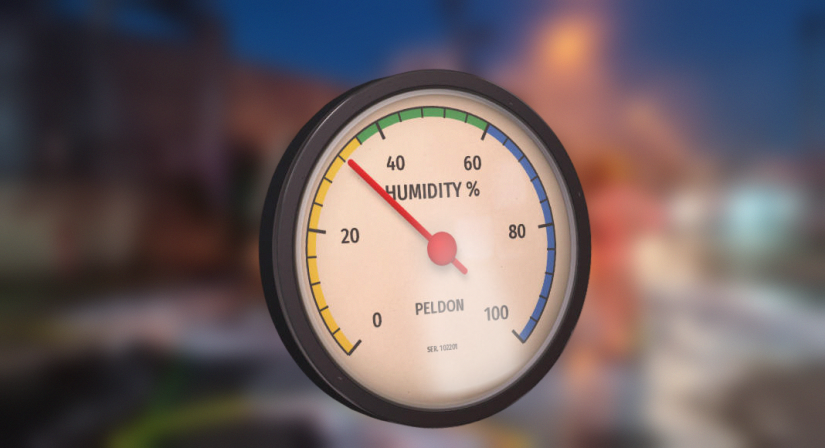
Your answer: 32,%
